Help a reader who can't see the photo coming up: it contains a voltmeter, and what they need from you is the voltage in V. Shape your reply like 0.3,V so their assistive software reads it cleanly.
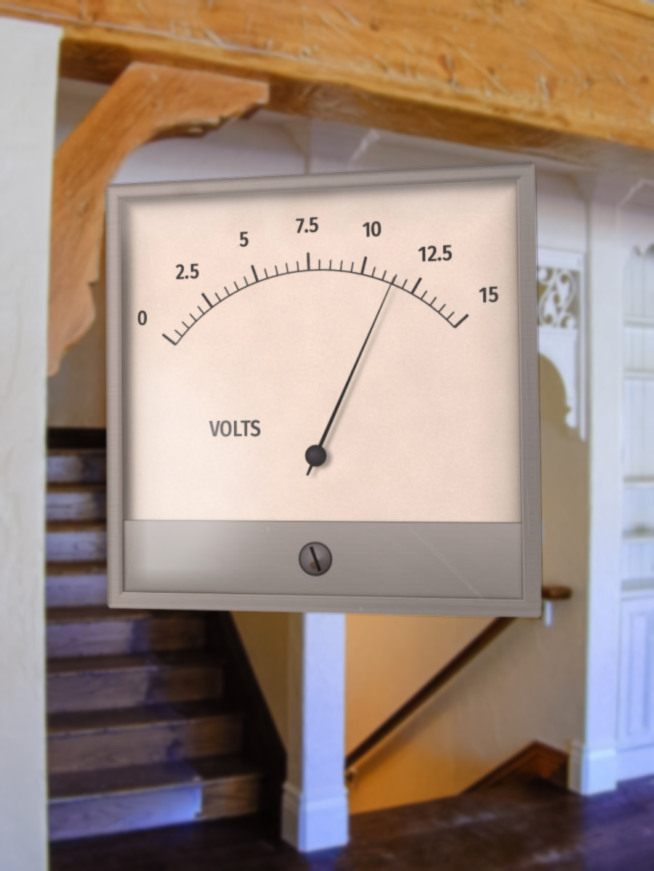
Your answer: 11.5,V
